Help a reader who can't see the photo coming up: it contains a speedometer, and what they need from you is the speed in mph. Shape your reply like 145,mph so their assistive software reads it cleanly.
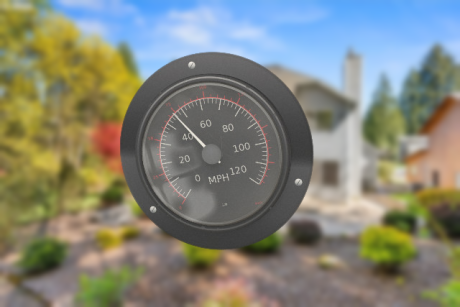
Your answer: 46,mph
